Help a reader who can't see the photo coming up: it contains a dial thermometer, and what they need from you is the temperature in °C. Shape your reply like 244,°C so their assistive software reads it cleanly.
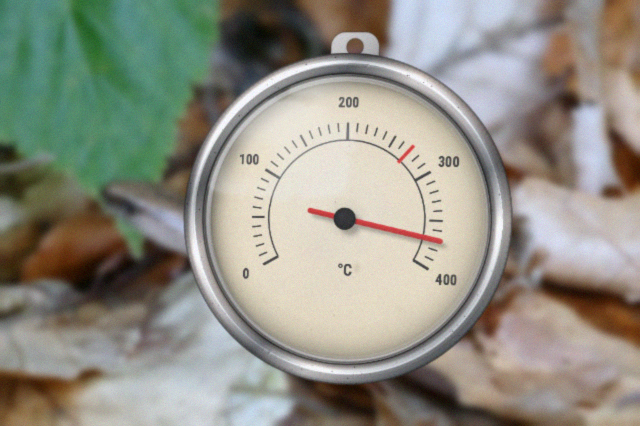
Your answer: 370,°C
